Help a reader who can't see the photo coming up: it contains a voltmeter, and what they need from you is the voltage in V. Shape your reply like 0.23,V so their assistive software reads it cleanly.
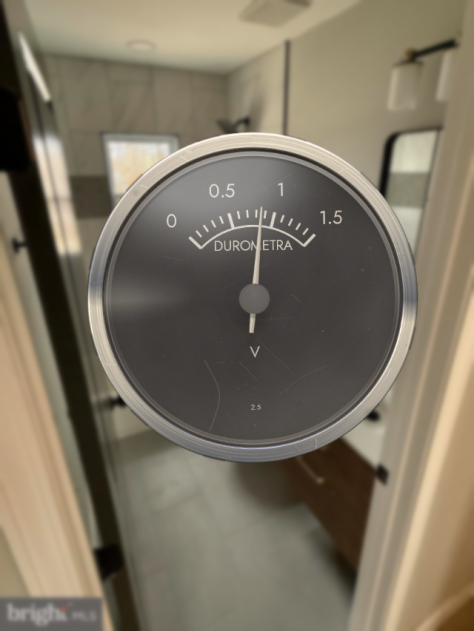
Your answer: 0.85,V
